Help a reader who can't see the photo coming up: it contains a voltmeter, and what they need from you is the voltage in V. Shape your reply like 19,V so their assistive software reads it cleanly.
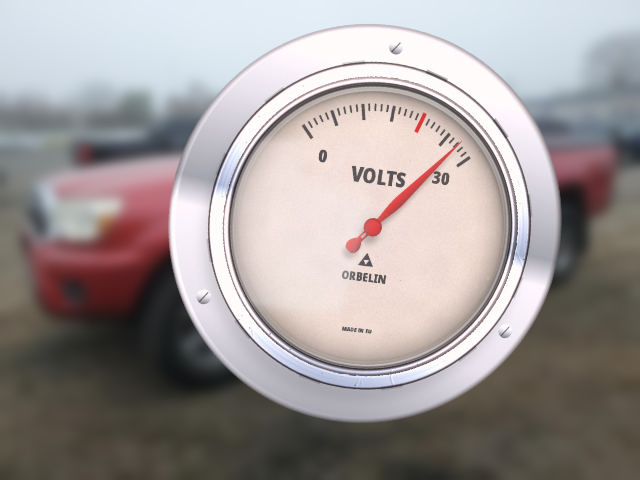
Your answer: 27,V
